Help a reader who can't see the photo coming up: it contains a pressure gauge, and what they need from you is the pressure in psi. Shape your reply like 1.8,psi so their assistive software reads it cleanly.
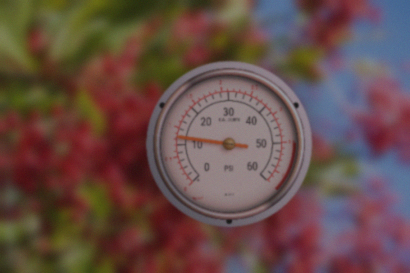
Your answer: 12,psi
